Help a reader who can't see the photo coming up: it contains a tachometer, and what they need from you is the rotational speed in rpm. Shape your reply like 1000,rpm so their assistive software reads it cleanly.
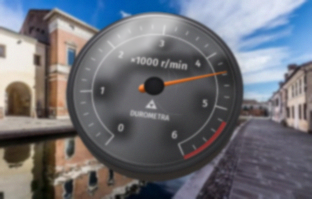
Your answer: 4400,rpm
